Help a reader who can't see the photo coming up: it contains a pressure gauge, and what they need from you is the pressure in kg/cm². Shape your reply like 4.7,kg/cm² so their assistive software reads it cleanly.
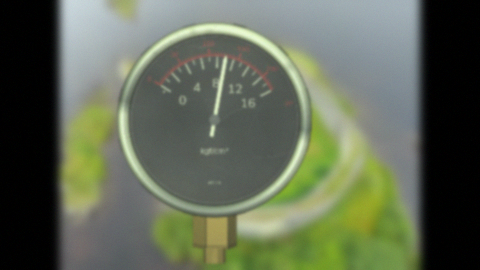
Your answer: 9,kg/cm²
